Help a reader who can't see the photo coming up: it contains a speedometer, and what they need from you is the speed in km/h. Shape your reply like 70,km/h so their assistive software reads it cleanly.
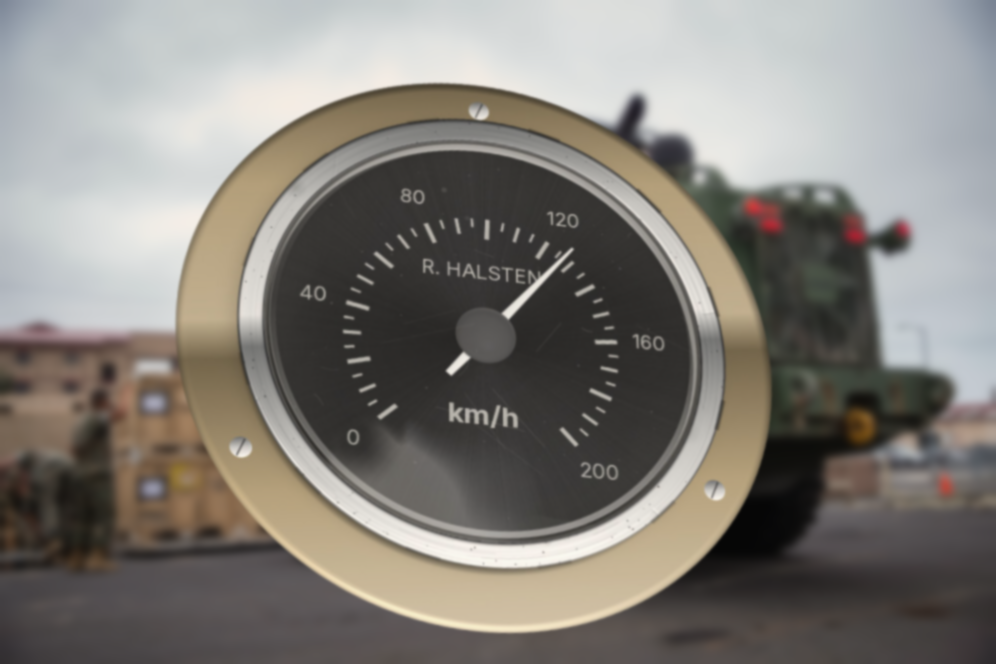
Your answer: 127.5,km/h
